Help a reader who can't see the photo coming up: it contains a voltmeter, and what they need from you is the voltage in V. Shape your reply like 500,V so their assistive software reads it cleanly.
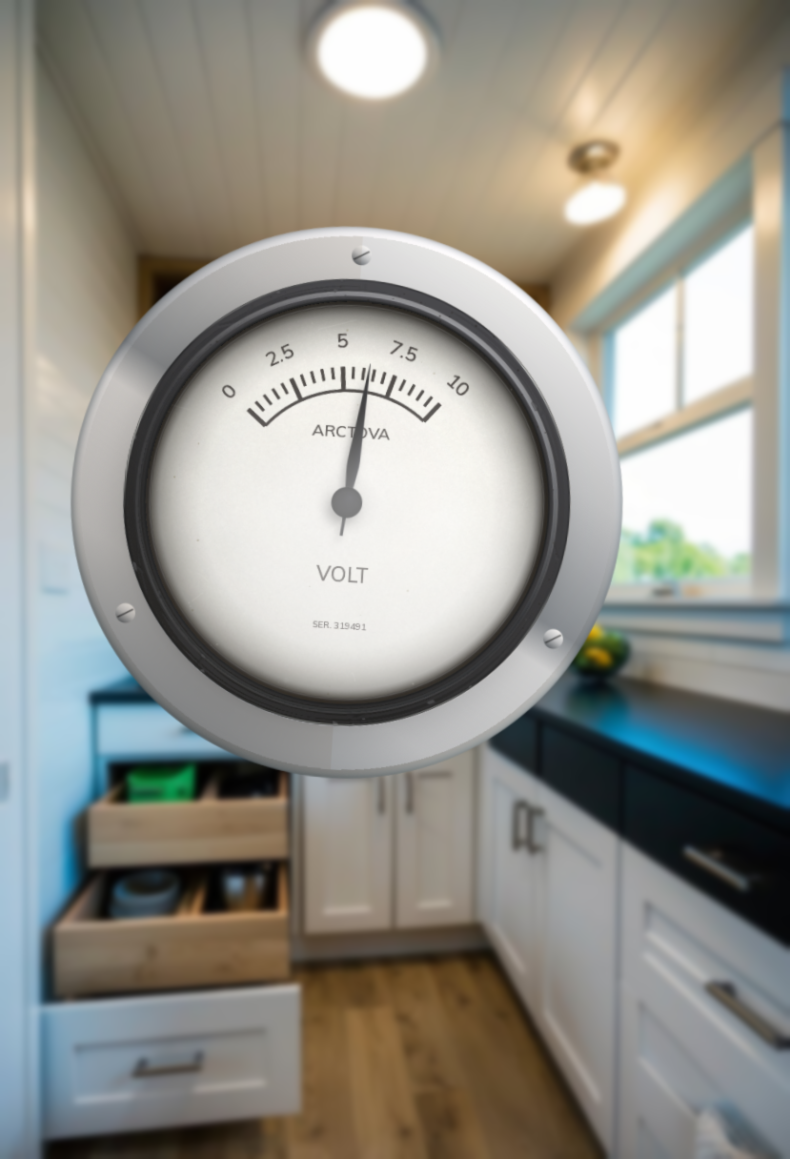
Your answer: 6.25,V
